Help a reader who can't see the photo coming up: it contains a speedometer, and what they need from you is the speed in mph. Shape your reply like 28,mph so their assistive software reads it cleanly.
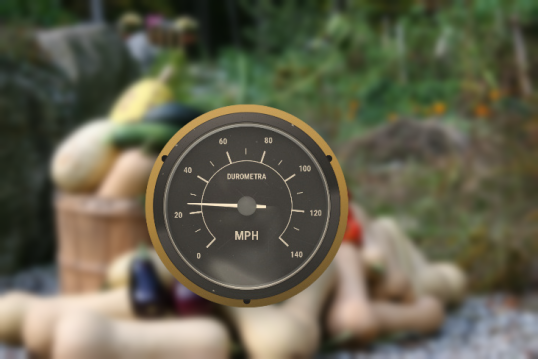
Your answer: 25,mph
